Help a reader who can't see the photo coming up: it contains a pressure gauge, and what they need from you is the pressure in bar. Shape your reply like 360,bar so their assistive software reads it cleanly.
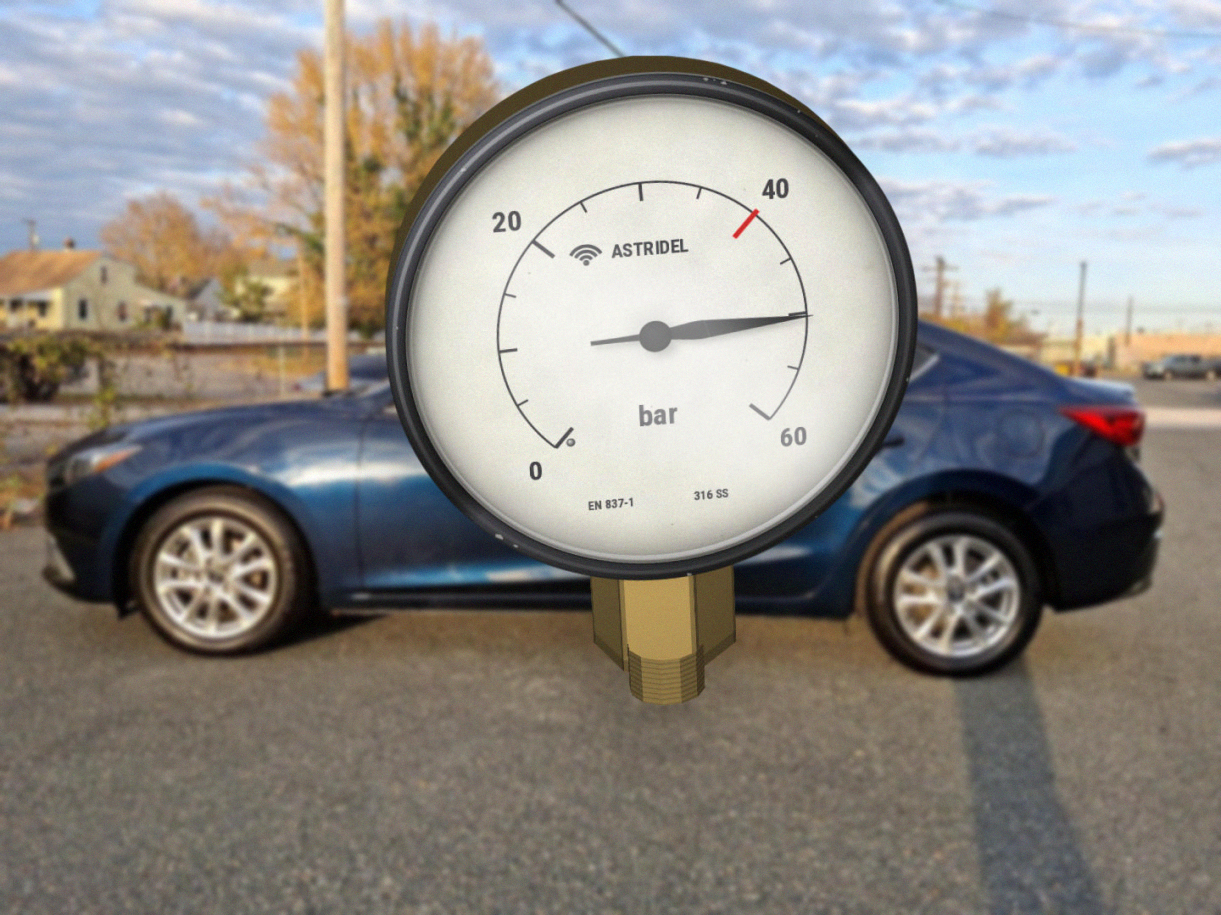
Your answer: 50,bar
